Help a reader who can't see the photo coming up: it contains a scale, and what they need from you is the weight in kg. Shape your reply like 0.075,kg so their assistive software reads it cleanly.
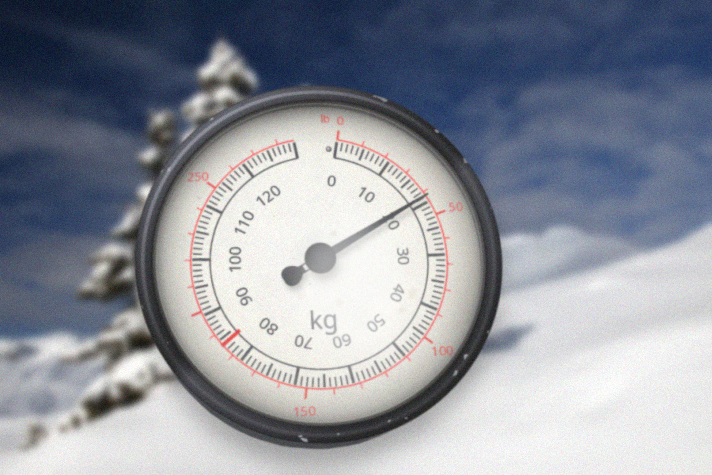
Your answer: 19,kg
